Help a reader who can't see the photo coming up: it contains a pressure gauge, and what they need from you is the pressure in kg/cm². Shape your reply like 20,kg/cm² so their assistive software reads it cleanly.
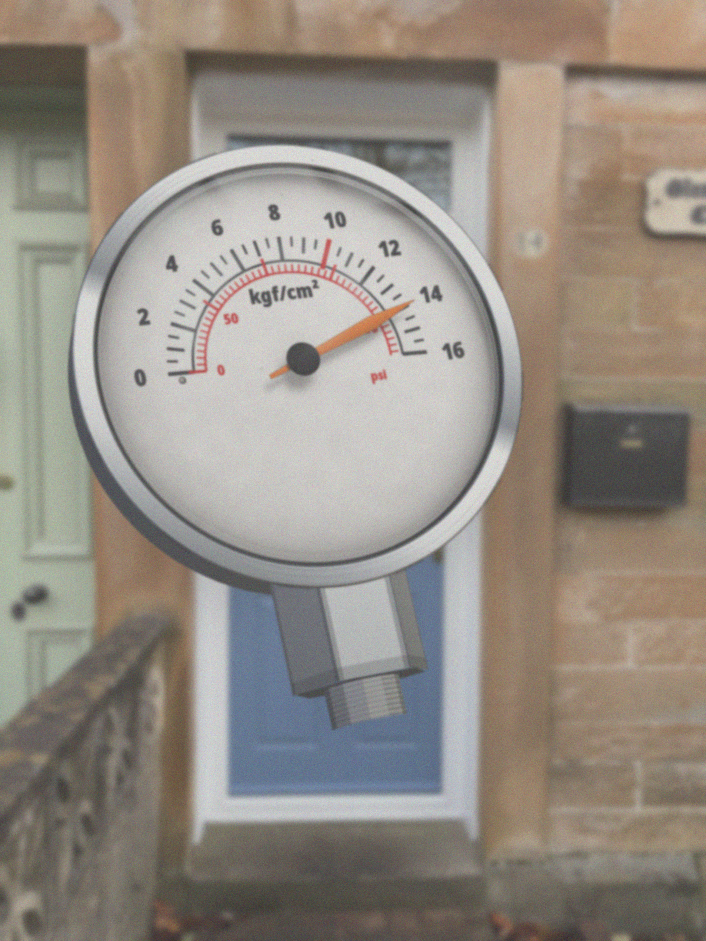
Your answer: 14,kg/cm²
